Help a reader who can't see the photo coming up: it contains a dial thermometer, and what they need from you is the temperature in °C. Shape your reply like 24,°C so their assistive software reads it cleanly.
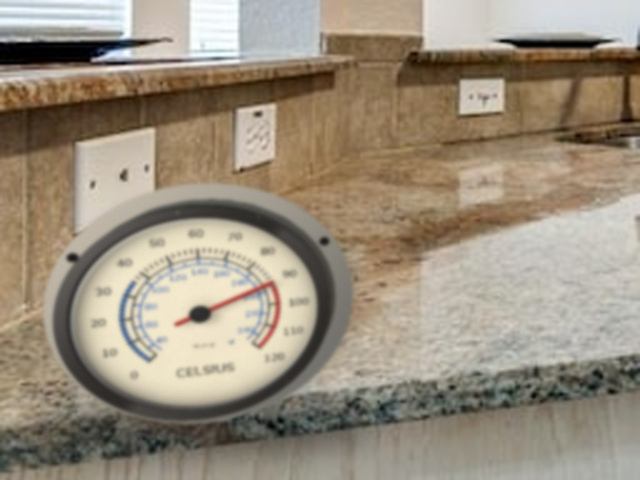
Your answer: 90,°C
